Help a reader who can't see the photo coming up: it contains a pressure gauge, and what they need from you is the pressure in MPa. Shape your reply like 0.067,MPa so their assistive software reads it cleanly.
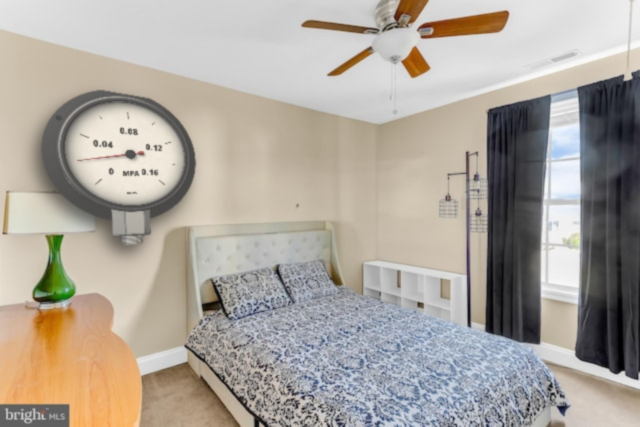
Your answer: 0.02,MPa
